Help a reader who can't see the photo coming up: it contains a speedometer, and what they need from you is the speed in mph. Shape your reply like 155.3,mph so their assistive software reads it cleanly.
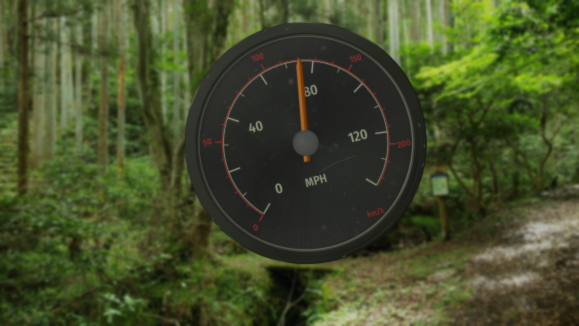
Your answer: 75,mph
